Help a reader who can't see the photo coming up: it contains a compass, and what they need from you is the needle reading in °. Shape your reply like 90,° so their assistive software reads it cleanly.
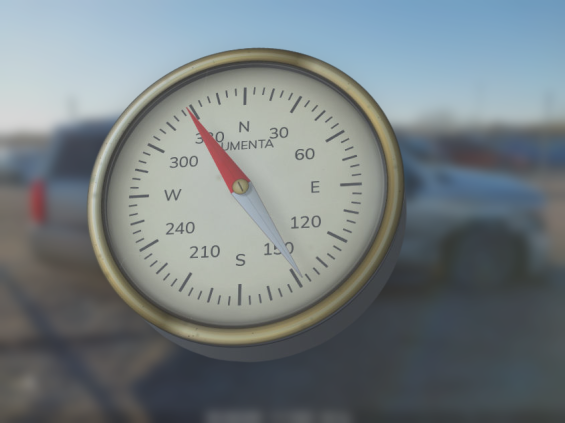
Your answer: 327.5,°
